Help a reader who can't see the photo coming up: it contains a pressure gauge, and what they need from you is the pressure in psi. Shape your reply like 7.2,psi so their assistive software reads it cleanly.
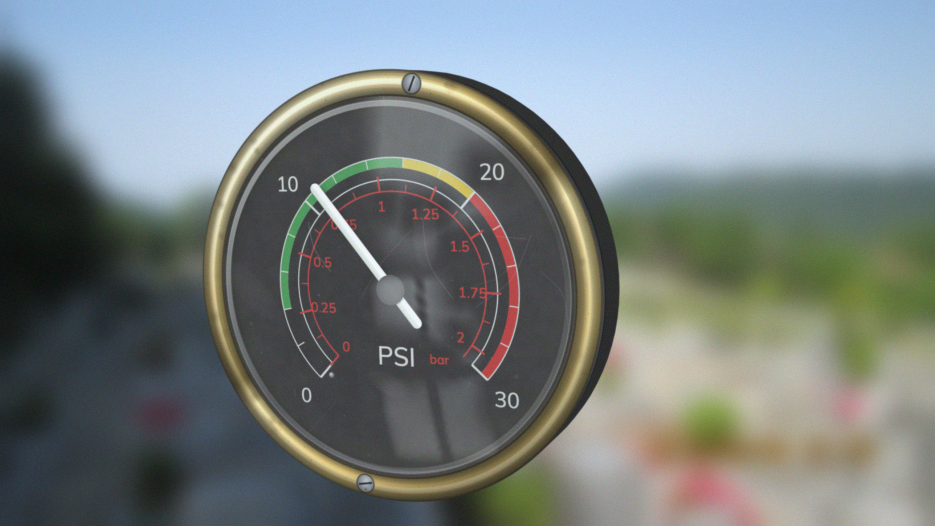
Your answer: 11,psi
